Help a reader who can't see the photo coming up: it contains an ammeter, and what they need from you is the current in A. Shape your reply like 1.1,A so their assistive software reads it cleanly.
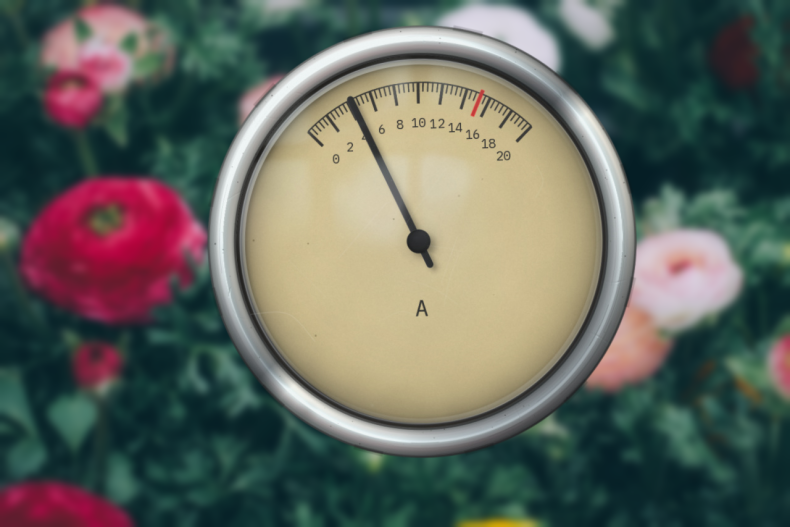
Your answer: 4.4,A
